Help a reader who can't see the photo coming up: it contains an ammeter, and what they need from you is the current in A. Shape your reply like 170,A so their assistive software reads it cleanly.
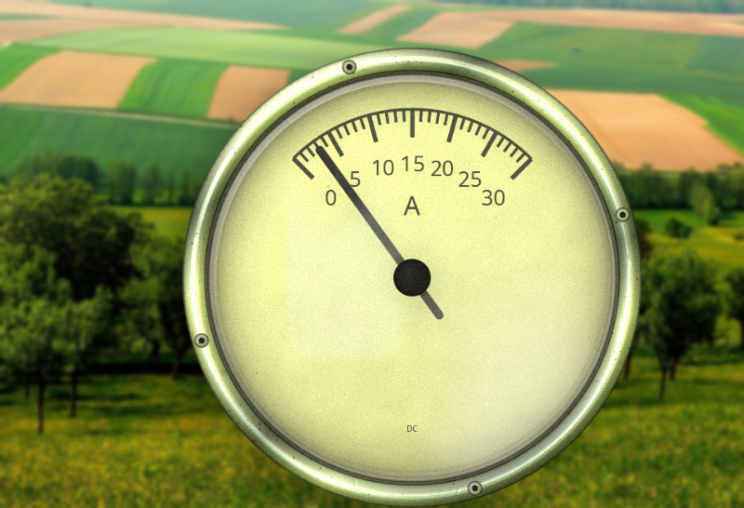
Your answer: 3,A
